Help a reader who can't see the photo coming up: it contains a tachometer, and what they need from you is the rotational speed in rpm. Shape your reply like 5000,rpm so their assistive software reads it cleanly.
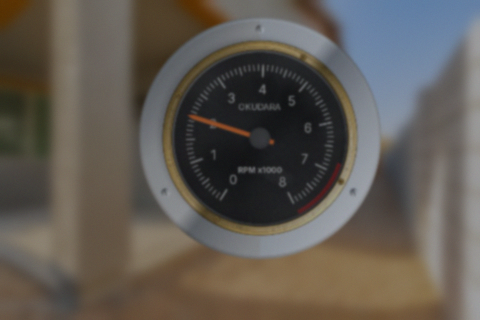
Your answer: 2000,rpm
